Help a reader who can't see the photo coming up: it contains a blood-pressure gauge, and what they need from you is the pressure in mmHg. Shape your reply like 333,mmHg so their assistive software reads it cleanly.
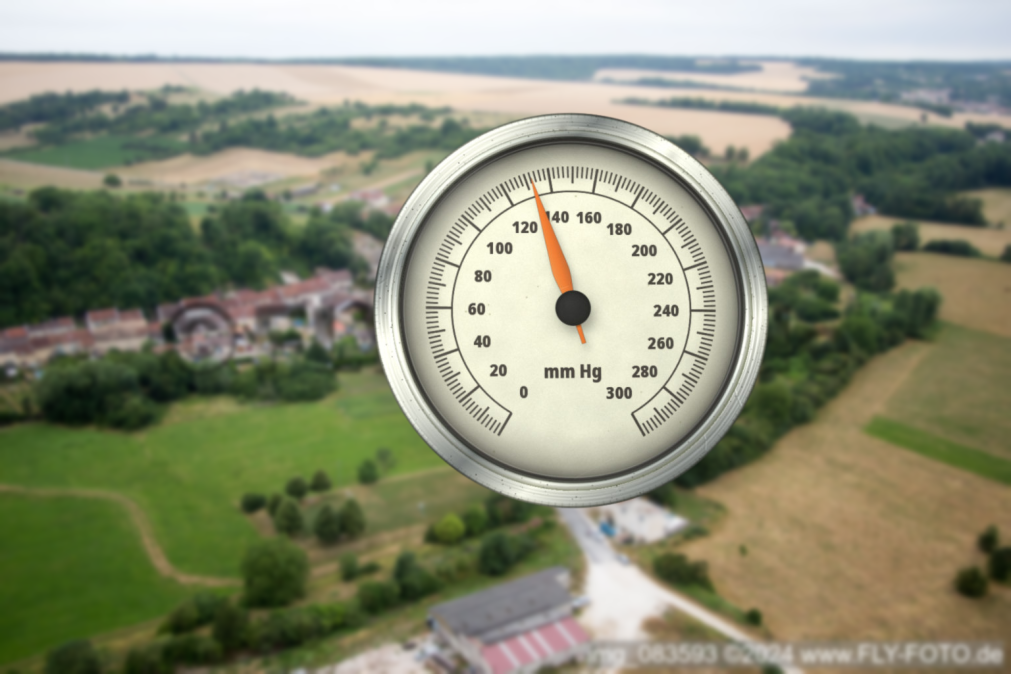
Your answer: 132,mmHg
